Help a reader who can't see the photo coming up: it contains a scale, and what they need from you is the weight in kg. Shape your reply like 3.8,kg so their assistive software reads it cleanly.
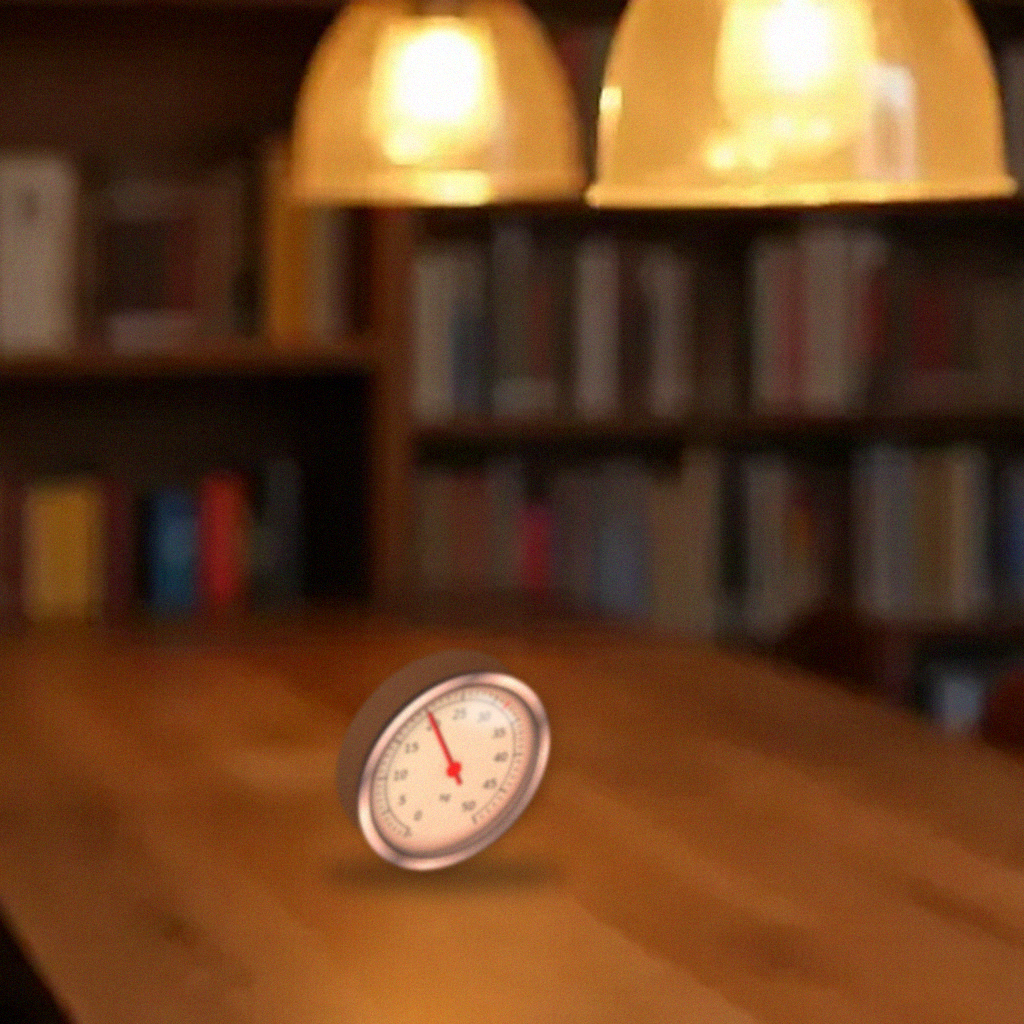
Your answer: 20,kg
